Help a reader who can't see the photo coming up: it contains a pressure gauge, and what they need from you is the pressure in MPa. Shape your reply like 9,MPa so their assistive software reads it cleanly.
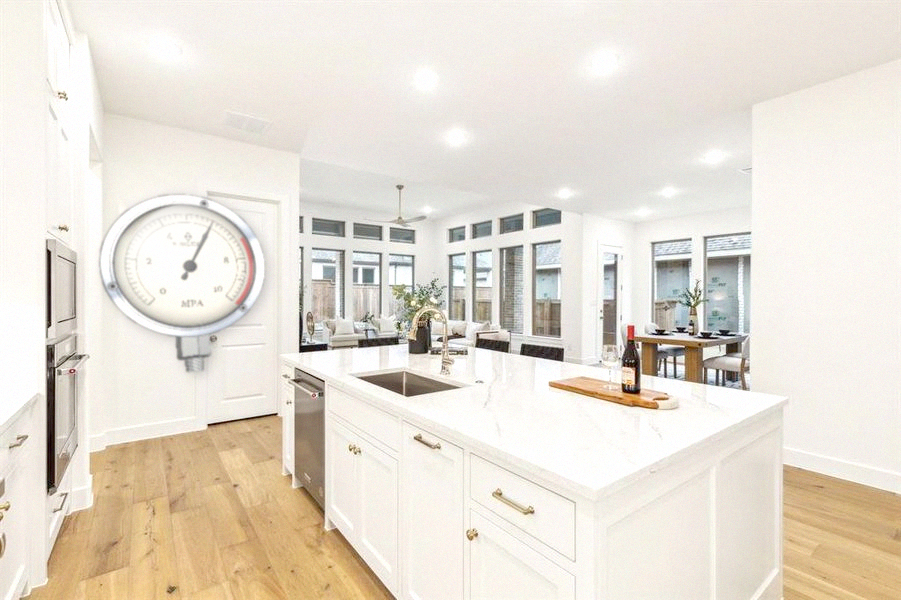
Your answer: 6,MPa
